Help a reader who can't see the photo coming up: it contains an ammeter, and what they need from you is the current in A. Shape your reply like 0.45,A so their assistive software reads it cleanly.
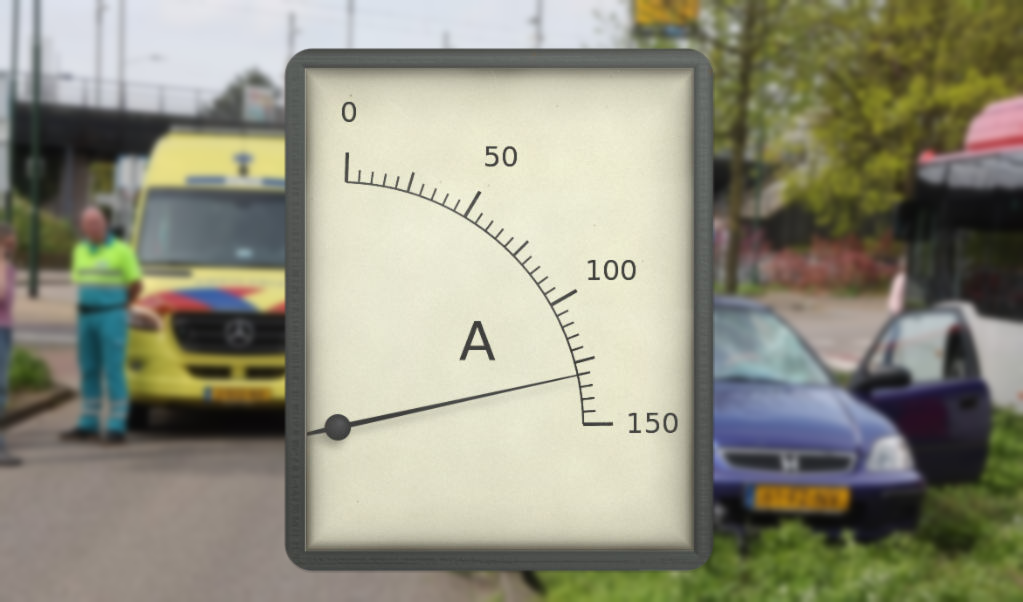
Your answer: 130,A
